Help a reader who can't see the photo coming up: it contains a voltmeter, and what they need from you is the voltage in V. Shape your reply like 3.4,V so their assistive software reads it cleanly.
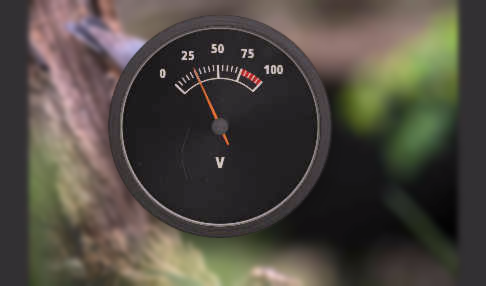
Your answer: 25,V
